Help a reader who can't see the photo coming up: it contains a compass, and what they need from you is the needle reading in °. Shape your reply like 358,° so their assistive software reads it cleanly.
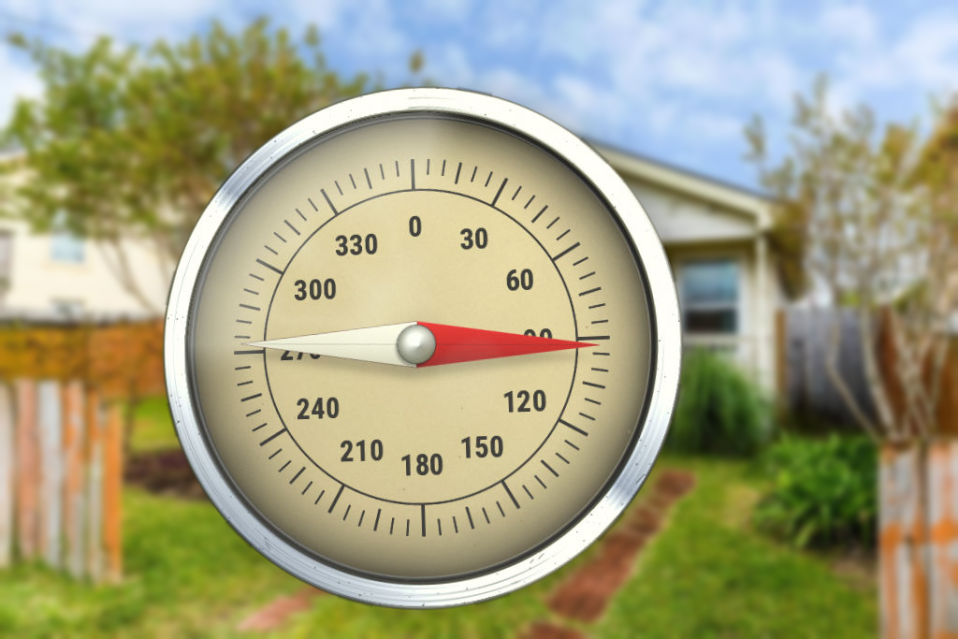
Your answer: 92.5,°
